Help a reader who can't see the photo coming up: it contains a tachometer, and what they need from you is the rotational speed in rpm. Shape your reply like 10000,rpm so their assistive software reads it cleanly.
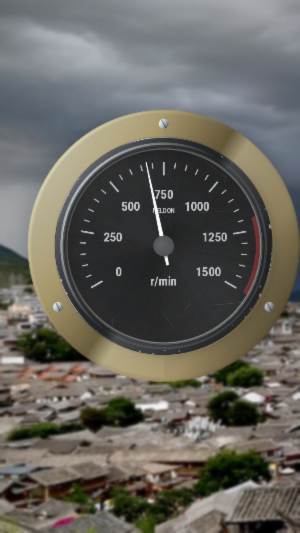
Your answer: 675,rpm
